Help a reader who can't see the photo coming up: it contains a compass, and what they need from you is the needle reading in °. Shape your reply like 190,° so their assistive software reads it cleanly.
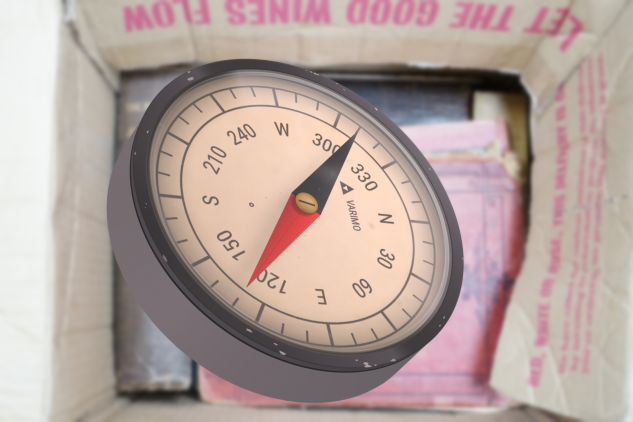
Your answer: 130,°
